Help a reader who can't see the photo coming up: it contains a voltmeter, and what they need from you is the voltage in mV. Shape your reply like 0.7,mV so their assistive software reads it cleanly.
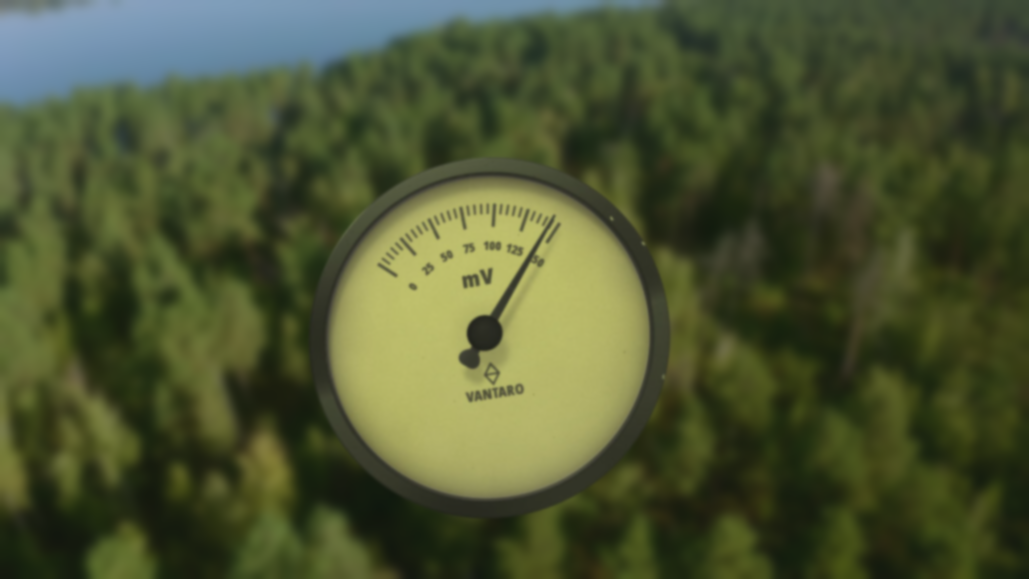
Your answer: 145,mV
